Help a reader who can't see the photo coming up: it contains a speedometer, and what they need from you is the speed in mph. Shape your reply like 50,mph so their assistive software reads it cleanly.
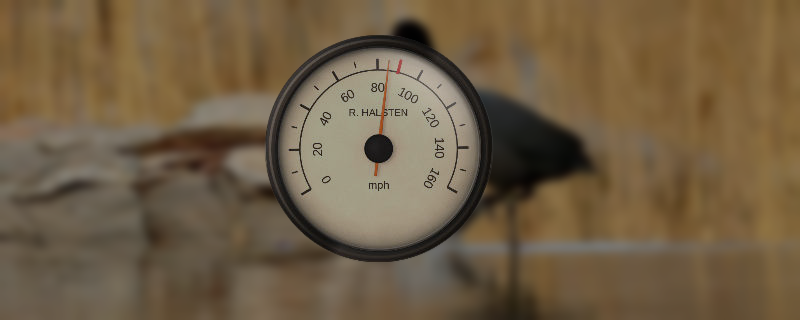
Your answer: 85,mph
